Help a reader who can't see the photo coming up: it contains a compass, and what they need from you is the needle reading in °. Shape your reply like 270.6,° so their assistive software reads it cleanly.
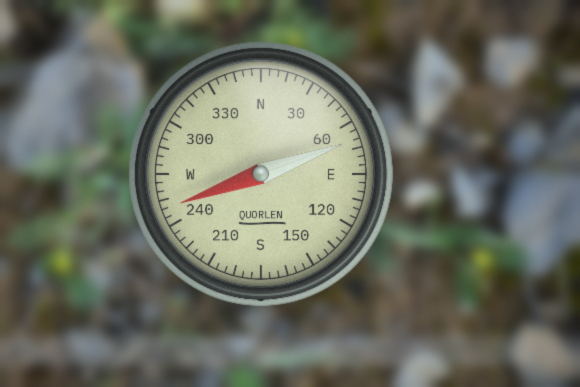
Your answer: 250,°
